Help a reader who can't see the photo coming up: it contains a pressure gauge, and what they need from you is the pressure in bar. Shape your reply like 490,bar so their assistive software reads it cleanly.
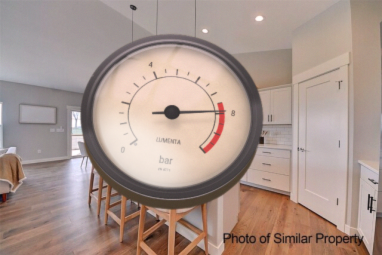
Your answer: 8,bar
